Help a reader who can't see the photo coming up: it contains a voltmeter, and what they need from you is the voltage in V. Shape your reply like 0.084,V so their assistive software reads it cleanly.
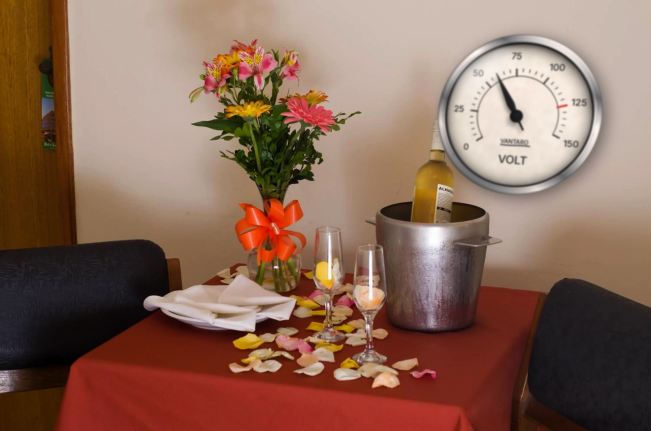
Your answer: 60,V
